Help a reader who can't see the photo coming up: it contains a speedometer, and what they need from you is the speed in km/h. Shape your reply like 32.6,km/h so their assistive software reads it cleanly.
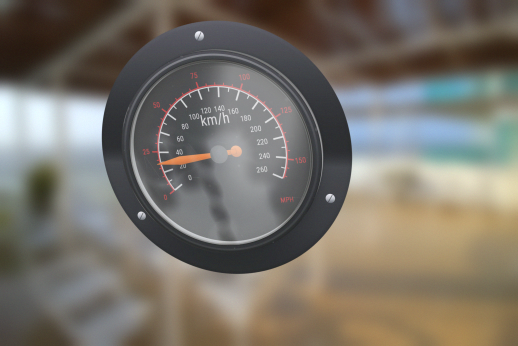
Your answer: 30,km/h
